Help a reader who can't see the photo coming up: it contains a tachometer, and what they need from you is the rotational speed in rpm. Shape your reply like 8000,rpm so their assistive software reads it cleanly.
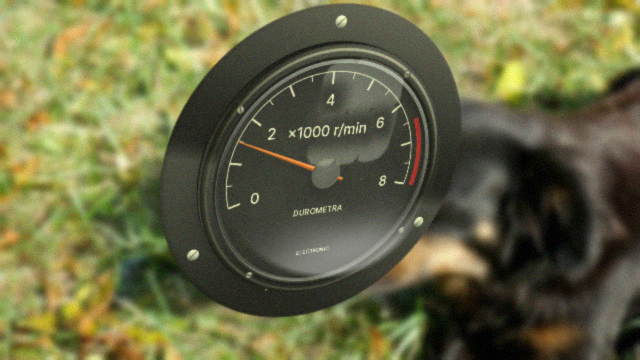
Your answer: 1500,rpm
